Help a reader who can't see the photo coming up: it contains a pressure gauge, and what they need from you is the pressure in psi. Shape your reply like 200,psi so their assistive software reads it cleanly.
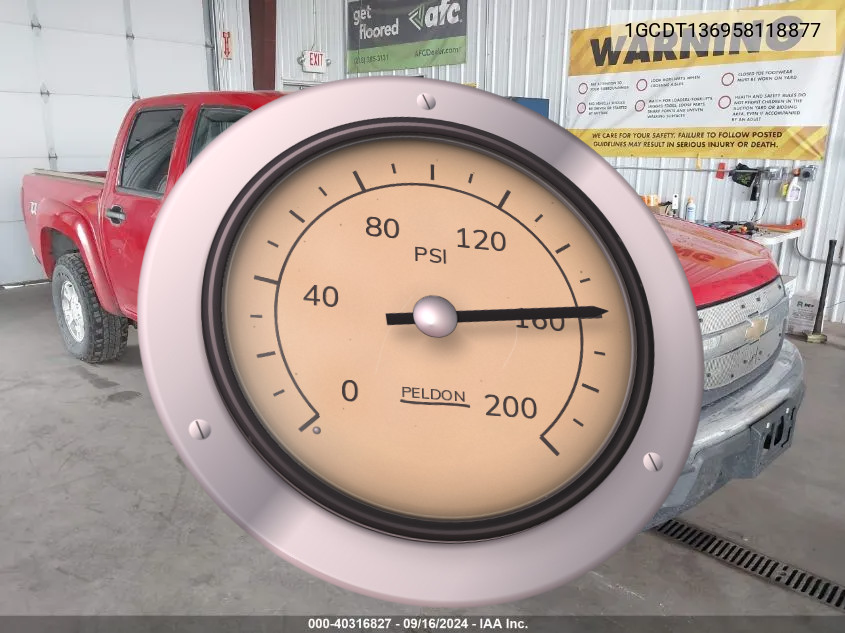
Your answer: 160,psi
